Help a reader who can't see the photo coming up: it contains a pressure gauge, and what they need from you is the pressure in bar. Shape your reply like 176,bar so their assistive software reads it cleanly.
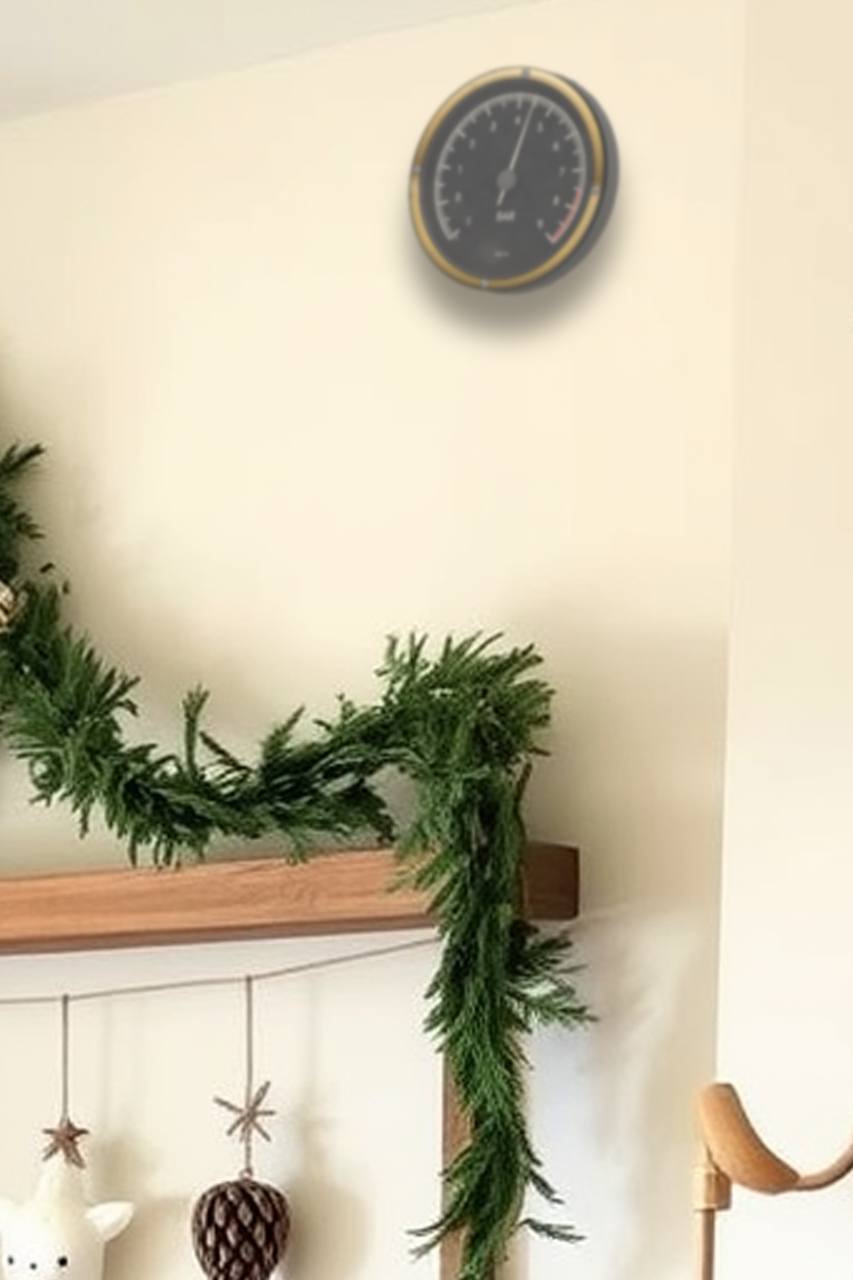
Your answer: 4.5,bar
